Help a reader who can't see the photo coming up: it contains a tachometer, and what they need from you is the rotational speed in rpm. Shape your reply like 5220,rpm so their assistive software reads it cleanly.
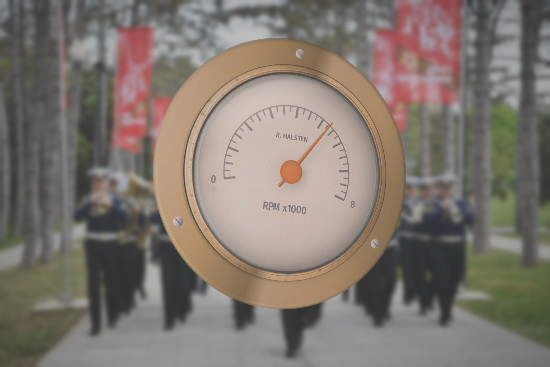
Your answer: 5250,rpm
